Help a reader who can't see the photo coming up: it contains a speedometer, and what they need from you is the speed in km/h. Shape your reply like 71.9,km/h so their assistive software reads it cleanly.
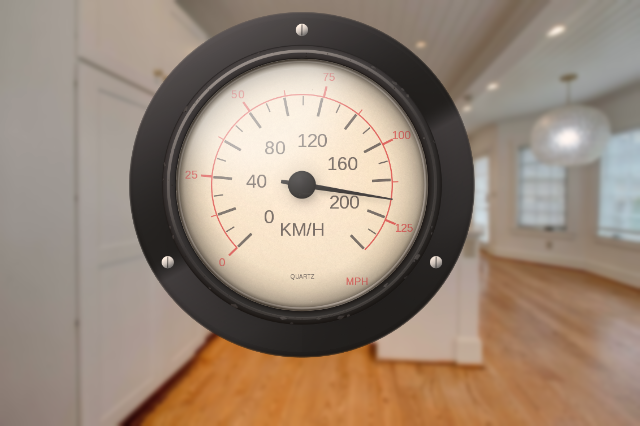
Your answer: 190,km/h
